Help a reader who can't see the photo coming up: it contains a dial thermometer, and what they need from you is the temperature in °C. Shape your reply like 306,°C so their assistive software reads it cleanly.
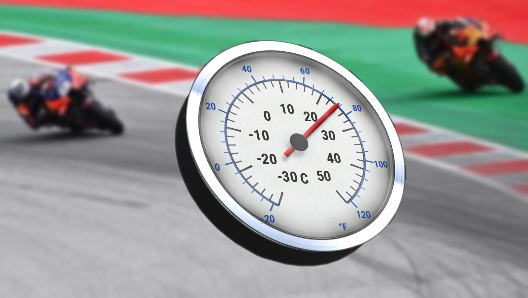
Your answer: 24,°C
